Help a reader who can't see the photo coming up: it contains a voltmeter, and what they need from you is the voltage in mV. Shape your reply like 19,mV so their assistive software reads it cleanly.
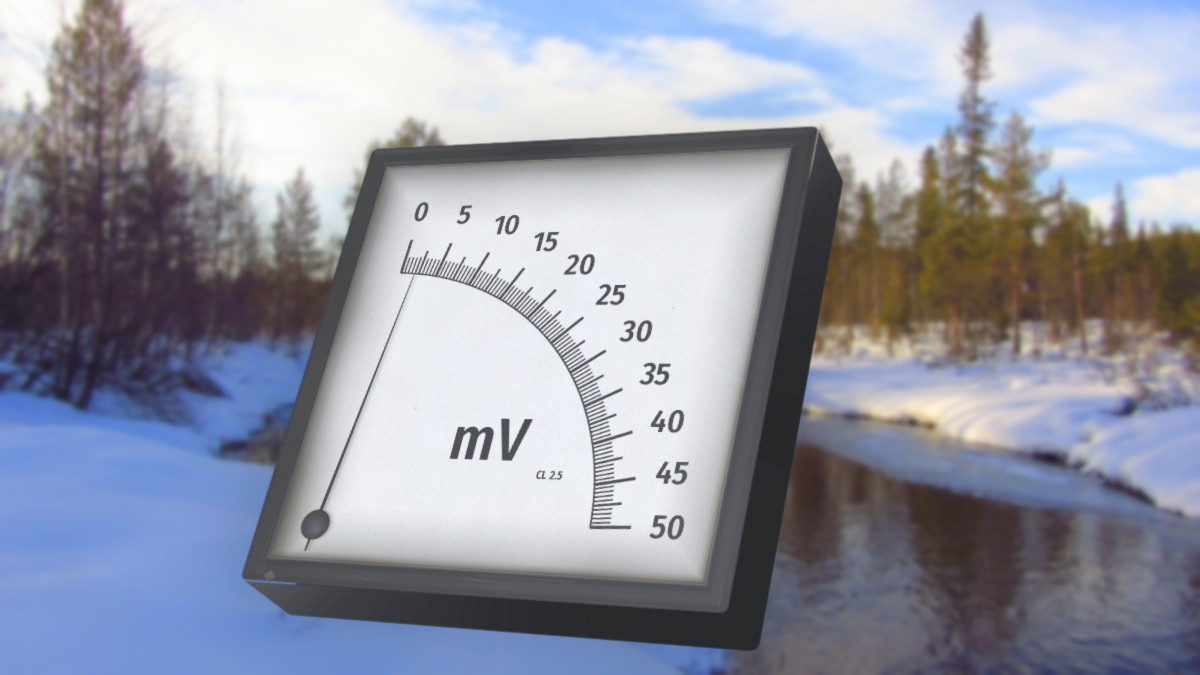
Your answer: 2.5,mV
